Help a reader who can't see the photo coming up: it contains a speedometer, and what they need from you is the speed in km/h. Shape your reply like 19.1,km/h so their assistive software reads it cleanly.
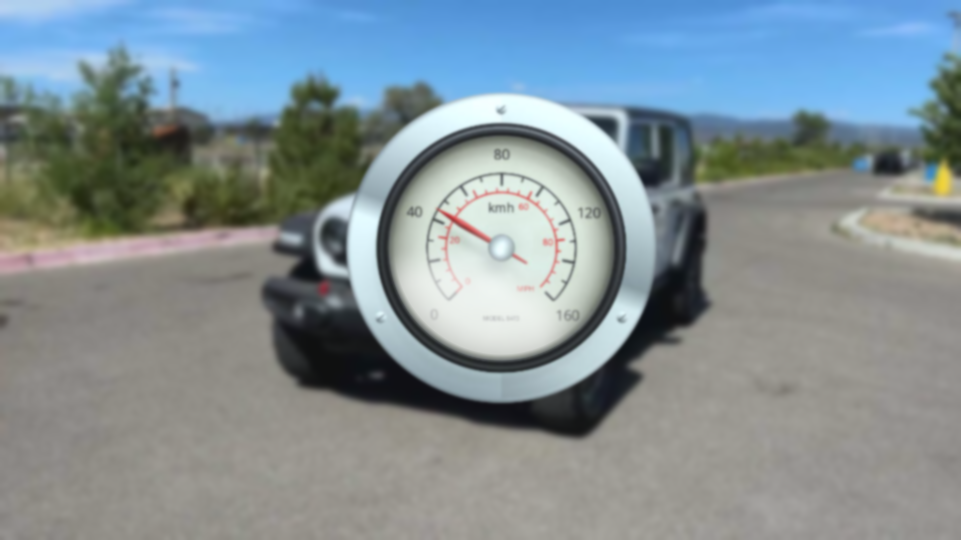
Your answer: 45,km/h
